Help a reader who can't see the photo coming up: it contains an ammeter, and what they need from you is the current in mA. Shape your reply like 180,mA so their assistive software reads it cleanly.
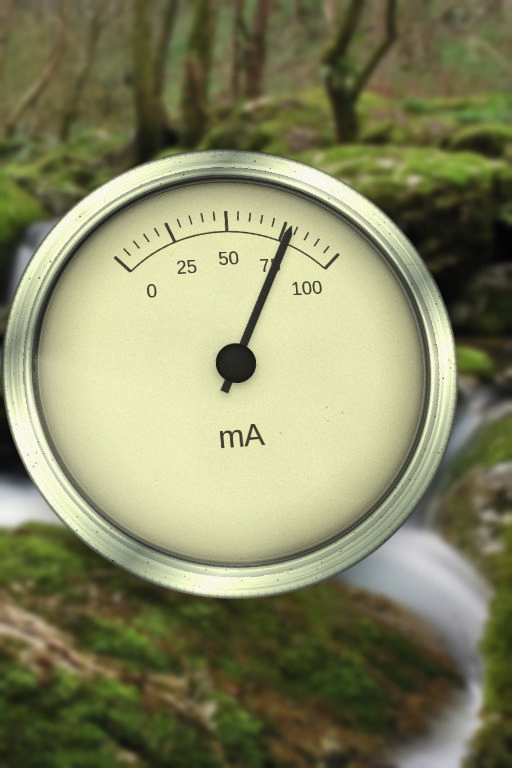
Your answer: 77.5,mA
